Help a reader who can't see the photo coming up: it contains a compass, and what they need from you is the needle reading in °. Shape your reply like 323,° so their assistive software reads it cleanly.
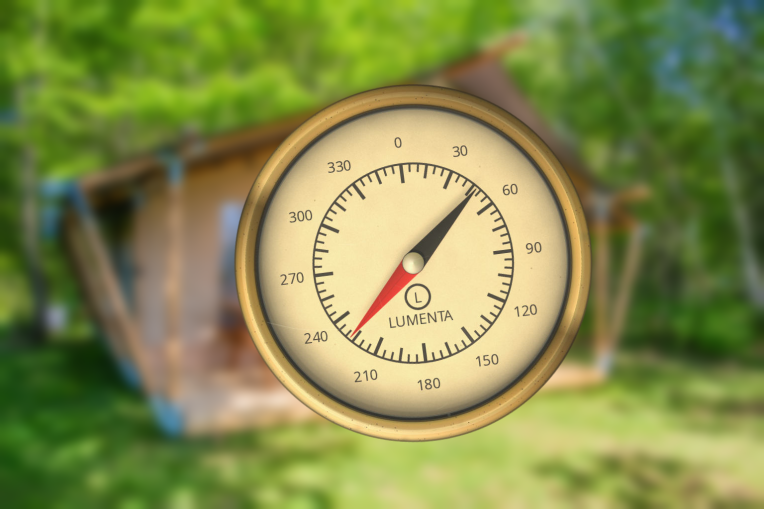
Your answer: 227.5,°
